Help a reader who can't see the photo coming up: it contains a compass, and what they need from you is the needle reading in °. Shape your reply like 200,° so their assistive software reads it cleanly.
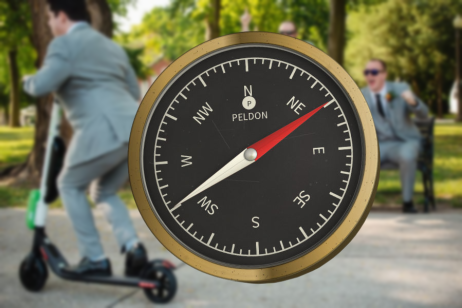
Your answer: 60,°
